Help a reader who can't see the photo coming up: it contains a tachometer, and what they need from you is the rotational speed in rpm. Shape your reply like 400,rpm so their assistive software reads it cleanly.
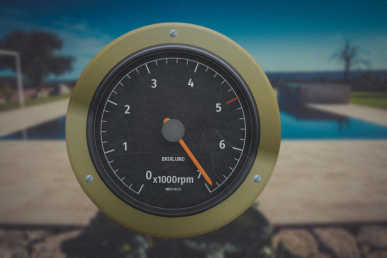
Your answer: 6900,rpm
